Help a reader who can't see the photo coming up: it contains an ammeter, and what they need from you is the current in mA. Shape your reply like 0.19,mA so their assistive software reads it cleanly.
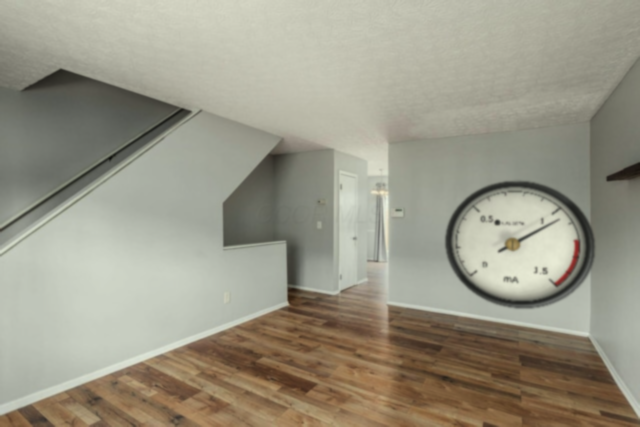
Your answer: 1.05,mA
